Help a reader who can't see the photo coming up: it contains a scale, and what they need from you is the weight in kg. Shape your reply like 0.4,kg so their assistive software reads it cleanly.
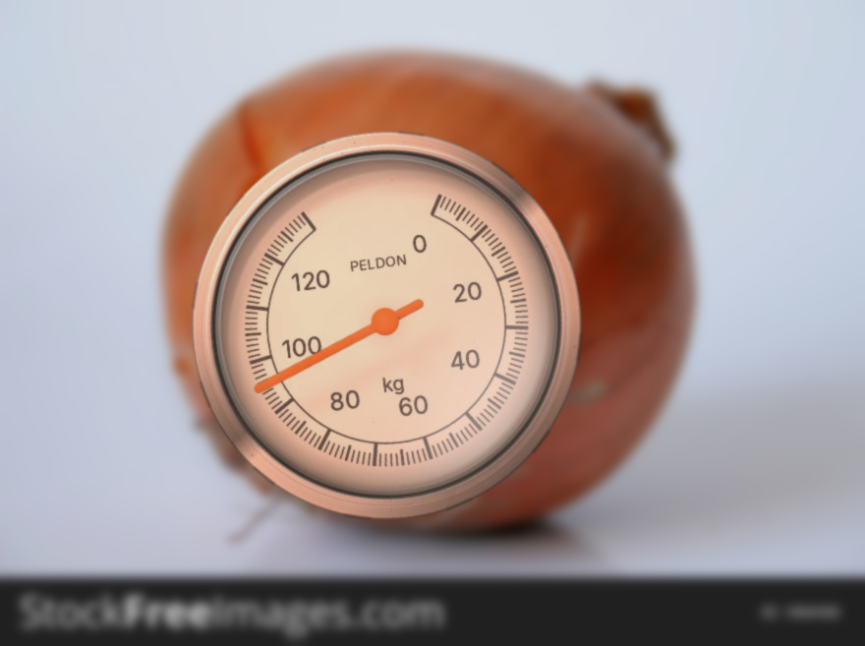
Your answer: 95,kg
